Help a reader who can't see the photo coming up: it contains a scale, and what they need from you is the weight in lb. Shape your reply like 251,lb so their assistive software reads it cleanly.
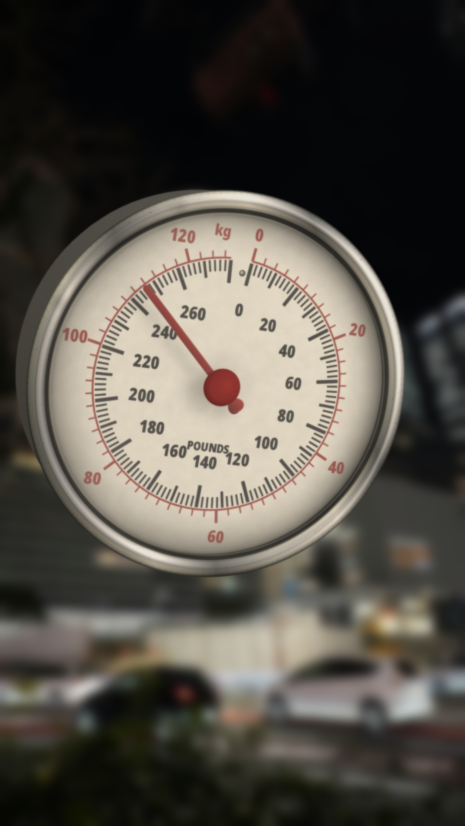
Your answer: 246,lb
